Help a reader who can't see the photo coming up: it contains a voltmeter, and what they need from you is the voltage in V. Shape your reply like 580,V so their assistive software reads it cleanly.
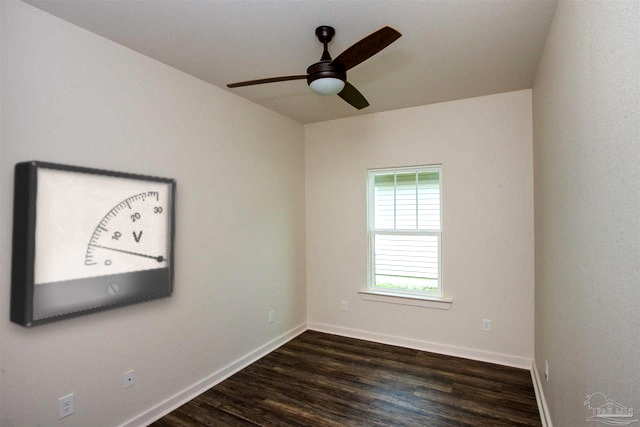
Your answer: 5,V
